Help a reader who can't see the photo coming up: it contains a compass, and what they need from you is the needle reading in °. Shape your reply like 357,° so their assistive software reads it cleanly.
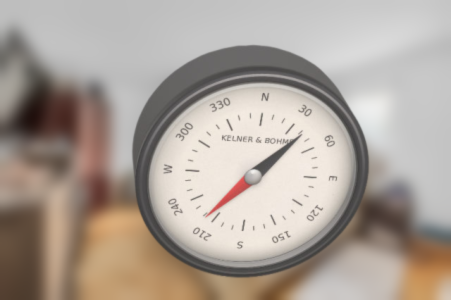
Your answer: 220,°
